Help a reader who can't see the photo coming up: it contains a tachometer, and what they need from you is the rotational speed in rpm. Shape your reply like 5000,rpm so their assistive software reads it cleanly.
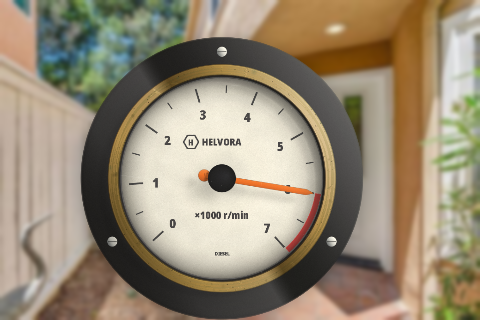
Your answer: 6000,rpm
